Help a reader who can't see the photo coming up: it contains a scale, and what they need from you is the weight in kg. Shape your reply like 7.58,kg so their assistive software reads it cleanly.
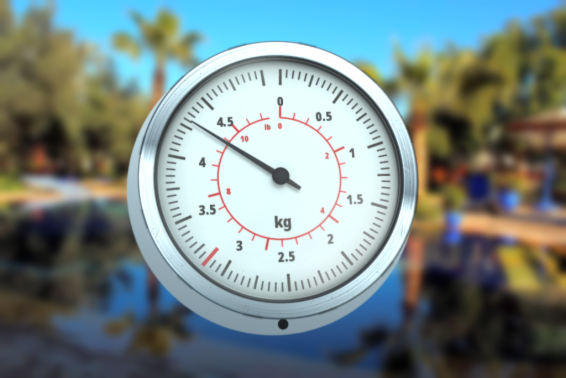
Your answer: 4.3,kg
